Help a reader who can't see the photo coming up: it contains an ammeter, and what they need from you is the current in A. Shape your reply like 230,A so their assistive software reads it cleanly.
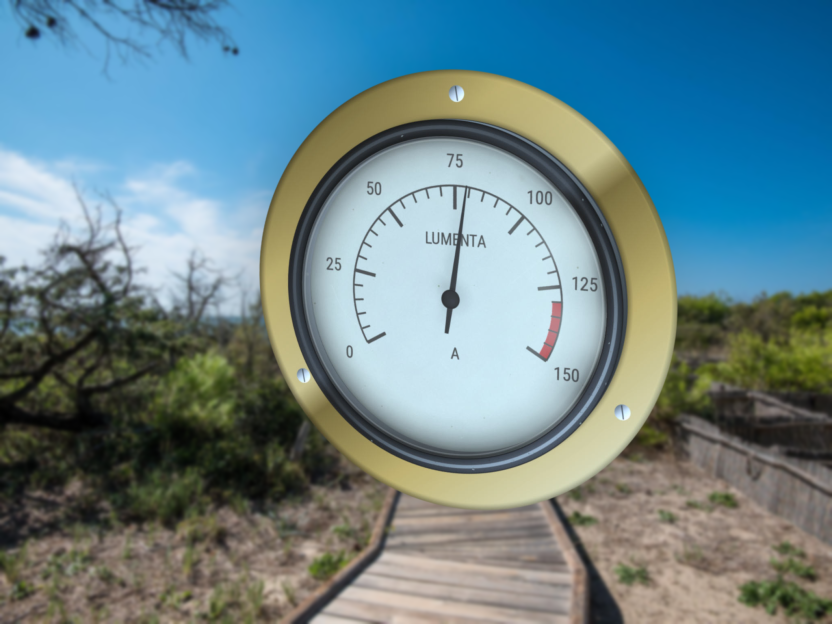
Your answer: 80,A
